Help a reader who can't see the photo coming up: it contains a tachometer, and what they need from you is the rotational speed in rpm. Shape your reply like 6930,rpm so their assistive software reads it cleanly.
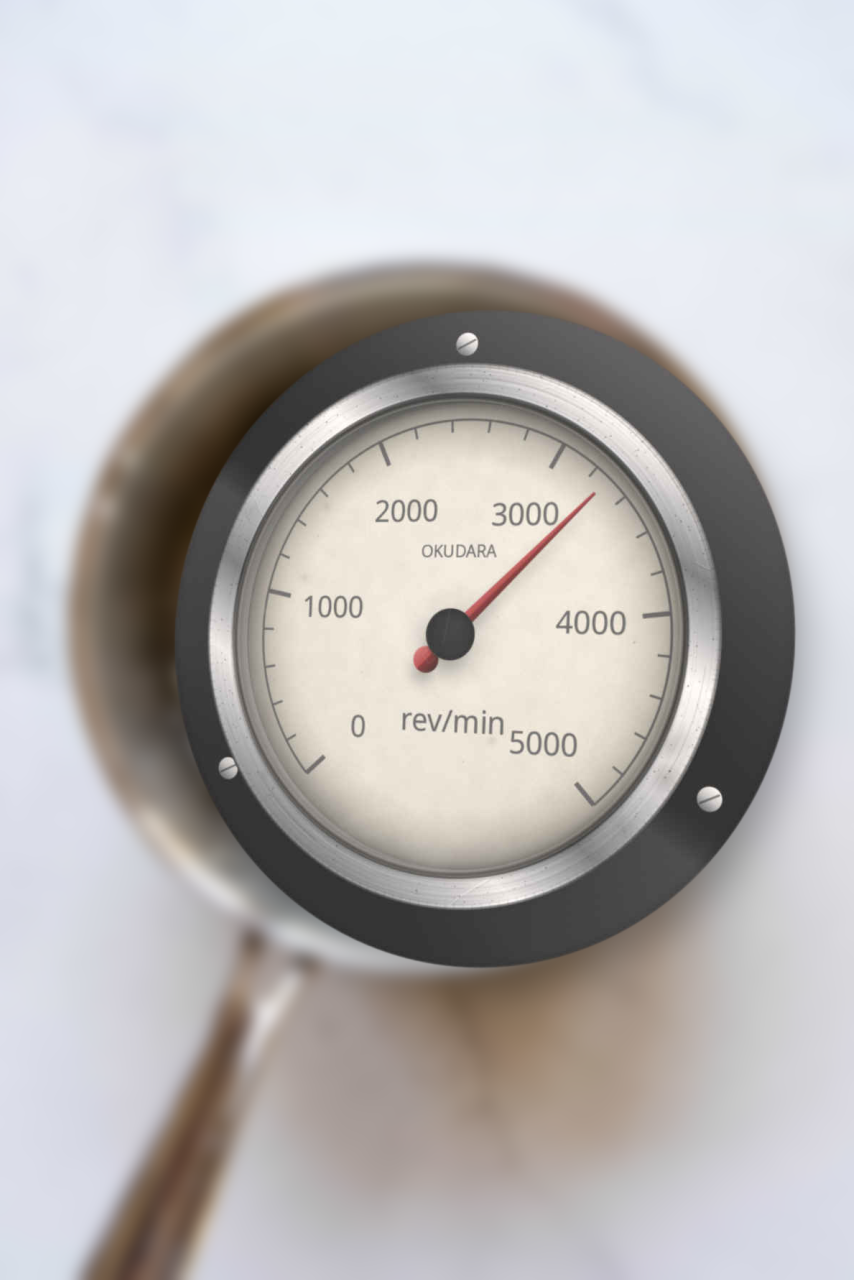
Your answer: 3300,rpm
